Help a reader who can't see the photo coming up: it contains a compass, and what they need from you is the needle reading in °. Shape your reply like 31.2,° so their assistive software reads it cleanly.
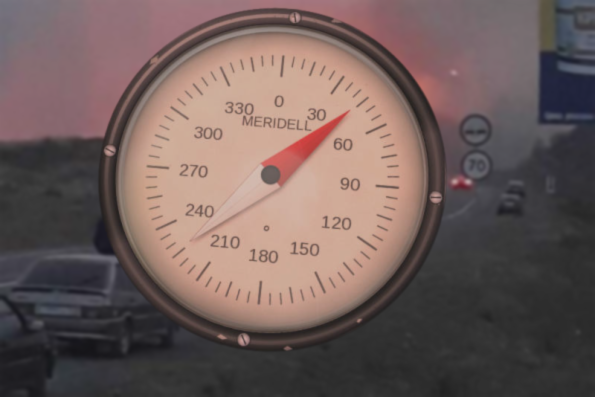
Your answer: 45,°
